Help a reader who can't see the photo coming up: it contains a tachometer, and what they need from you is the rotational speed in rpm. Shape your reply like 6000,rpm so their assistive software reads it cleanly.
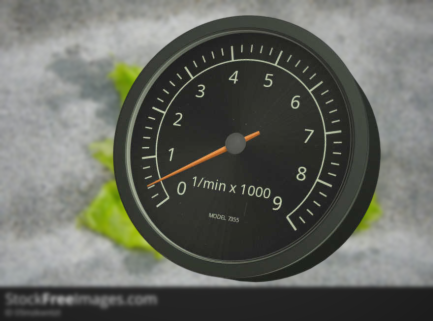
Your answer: 400,rpm
